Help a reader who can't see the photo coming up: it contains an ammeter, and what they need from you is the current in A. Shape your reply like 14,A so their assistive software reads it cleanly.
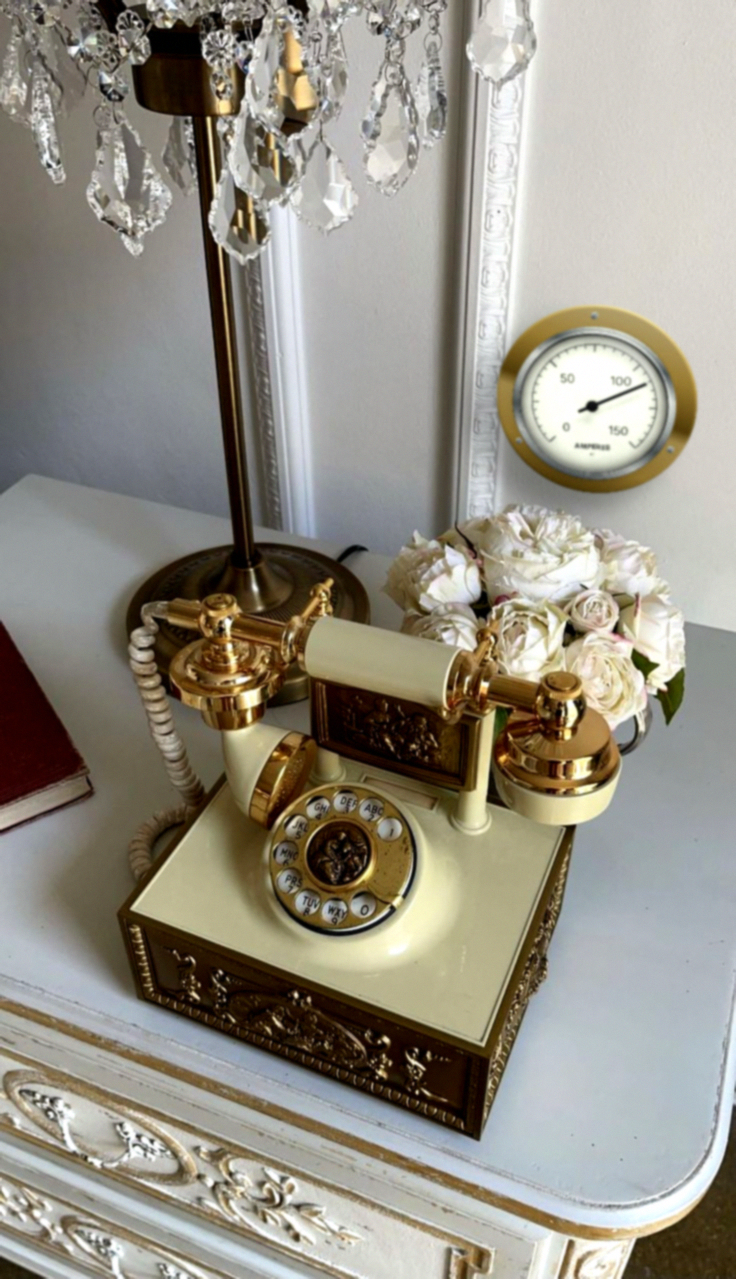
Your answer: 110,A
